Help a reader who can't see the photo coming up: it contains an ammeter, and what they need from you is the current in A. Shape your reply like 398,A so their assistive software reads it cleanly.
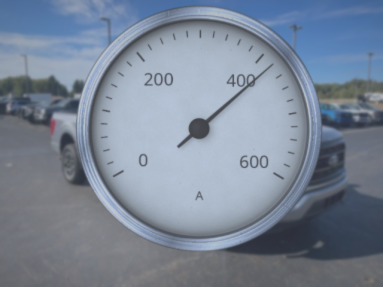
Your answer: 420,A
